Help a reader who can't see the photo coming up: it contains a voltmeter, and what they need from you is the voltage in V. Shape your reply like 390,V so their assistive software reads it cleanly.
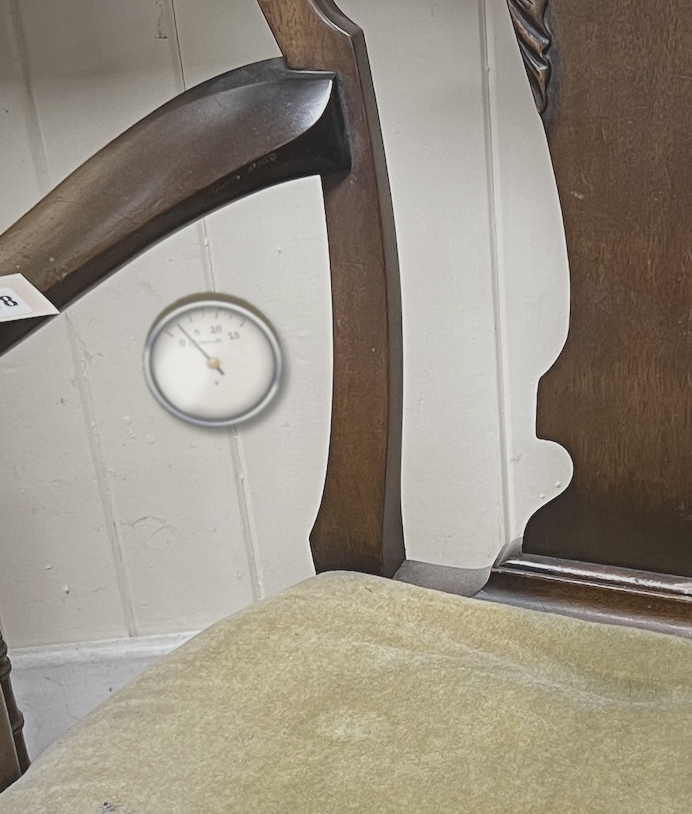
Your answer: 2.5,V
